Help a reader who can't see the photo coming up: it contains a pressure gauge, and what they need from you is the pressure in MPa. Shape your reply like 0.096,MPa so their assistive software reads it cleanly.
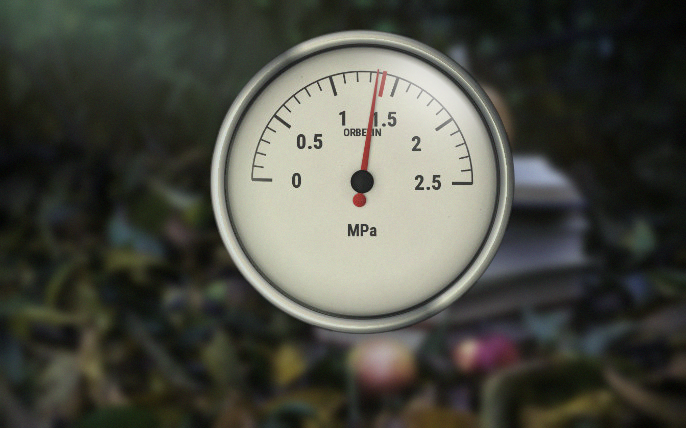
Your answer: 1.35,MPa
